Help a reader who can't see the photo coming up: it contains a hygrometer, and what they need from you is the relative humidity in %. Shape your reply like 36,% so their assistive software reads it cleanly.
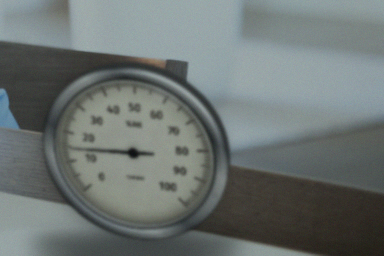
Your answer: 15,%
